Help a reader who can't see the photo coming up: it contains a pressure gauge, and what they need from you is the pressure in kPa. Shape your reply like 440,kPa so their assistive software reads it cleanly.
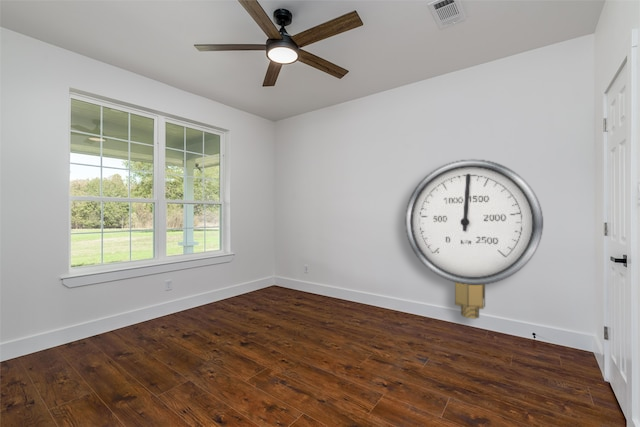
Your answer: 1300,kPa
